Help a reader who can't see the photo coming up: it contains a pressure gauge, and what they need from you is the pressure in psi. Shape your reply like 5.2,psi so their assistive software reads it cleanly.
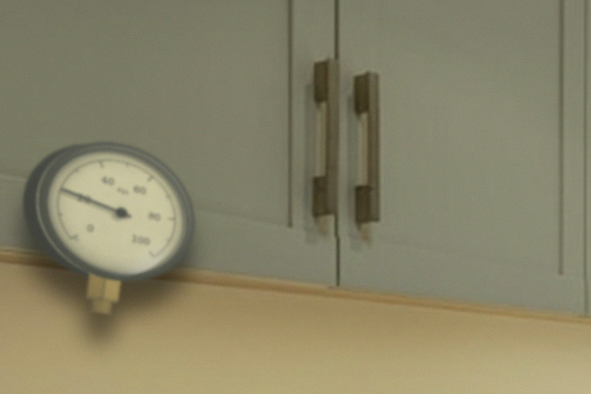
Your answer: 20,psi
